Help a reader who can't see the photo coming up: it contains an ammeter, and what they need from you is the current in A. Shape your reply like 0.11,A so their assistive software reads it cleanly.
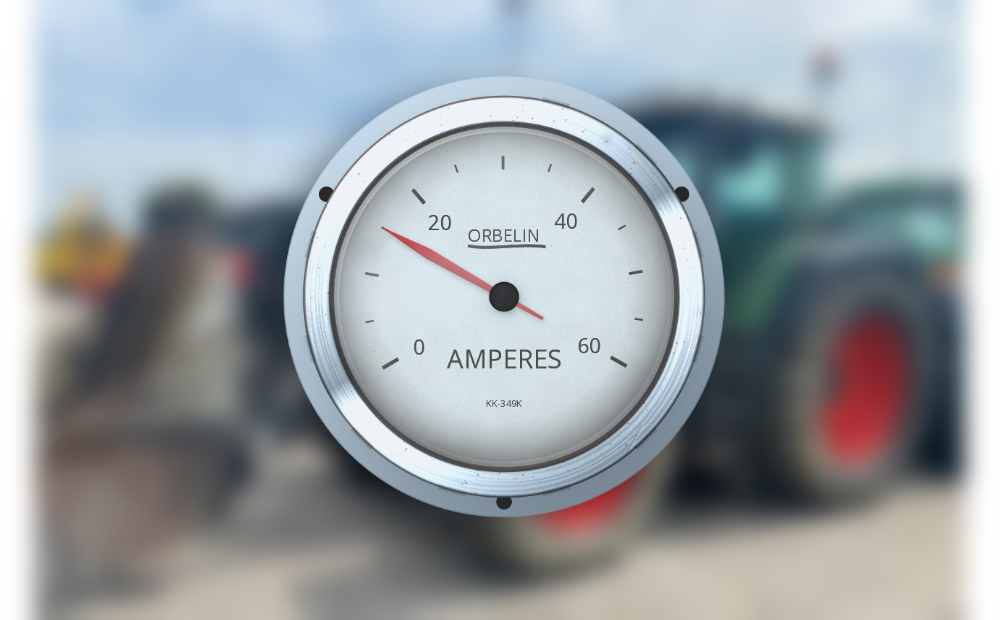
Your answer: 15,A
